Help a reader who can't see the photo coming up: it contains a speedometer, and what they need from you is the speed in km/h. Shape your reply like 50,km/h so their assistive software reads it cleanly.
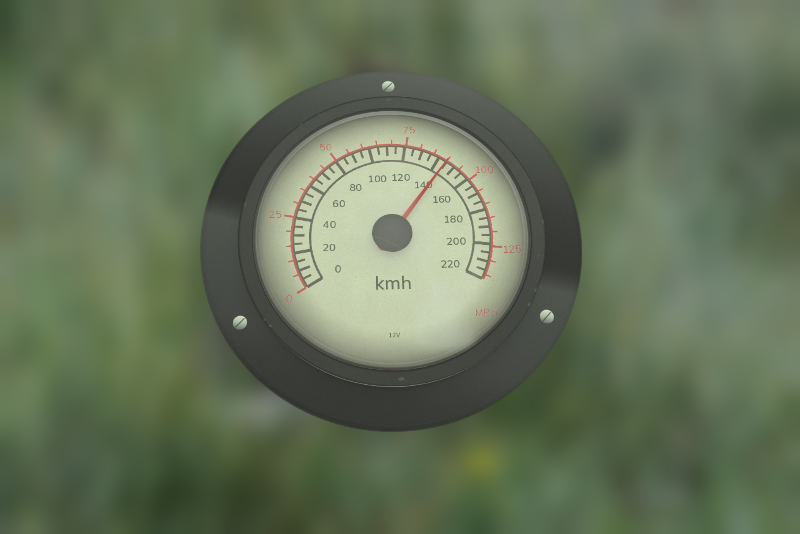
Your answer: 145,km/h
